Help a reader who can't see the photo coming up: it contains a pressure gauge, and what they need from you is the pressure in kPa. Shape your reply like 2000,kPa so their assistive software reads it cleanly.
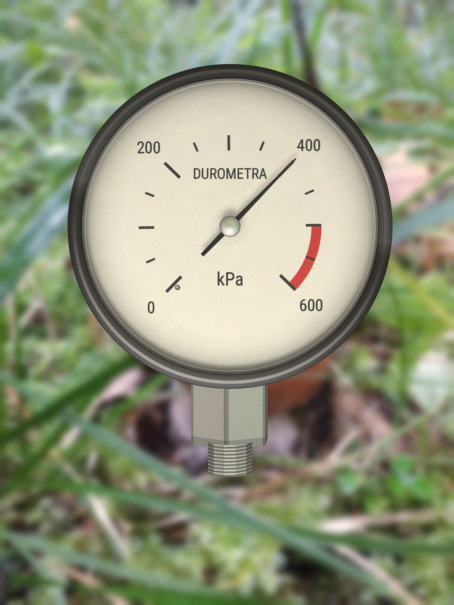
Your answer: 400,kPa
